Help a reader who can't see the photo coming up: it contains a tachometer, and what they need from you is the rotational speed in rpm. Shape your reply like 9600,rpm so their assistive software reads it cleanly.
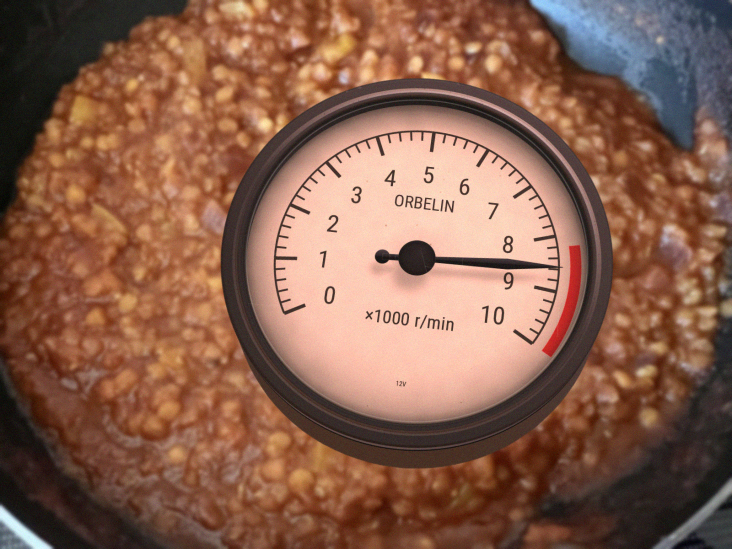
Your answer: 8600,rpm
